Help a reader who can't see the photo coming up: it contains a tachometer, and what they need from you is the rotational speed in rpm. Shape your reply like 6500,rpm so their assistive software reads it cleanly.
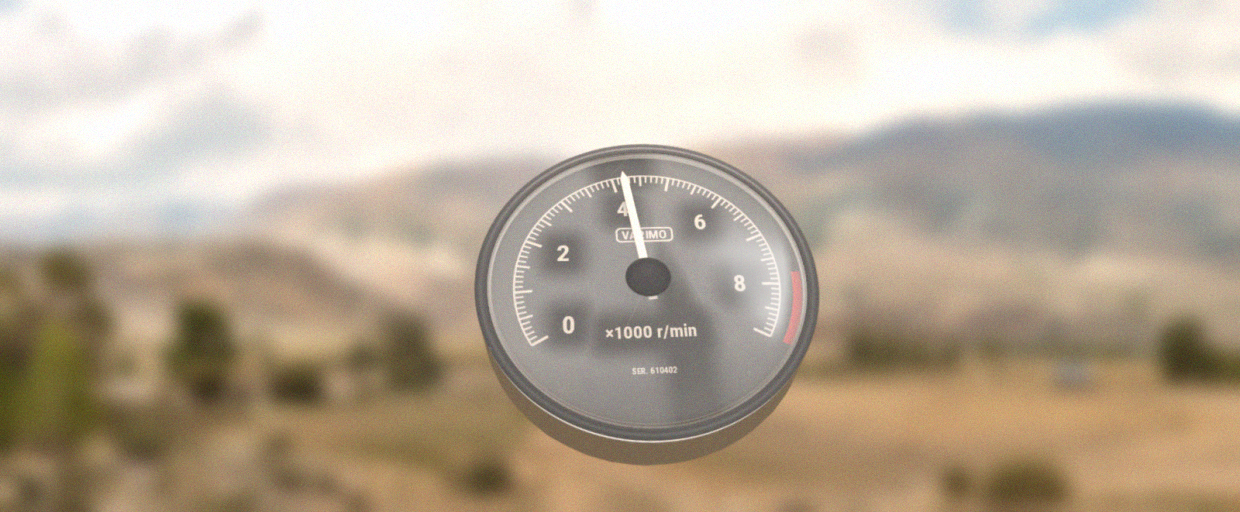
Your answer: 4200,rpm
